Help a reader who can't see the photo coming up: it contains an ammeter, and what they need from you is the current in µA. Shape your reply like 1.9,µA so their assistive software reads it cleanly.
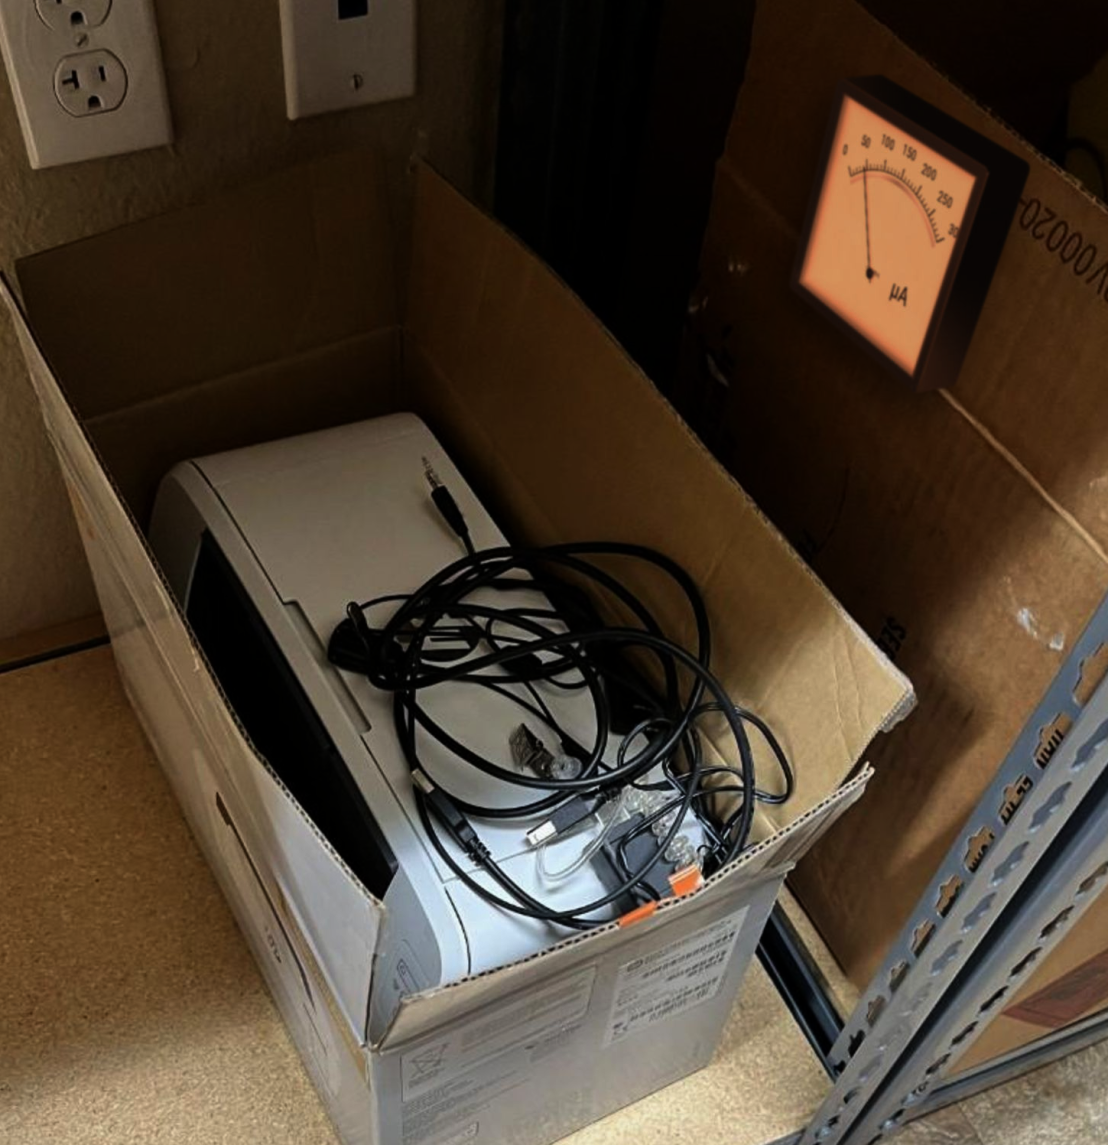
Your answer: 50,µA
